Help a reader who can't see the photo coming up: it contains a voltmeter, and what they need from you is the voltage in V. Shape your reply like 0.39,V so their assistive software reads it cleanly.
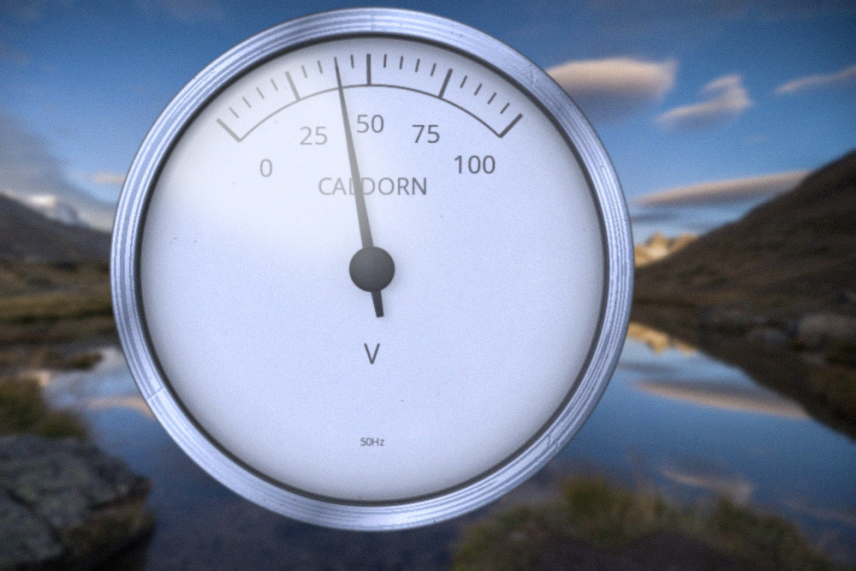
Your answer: 40,V
